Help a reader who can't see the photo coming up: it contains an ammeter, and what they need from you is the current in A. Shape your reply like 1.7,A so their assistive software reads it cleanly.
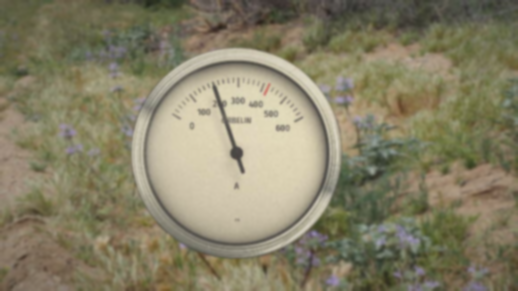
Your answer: 200,A
